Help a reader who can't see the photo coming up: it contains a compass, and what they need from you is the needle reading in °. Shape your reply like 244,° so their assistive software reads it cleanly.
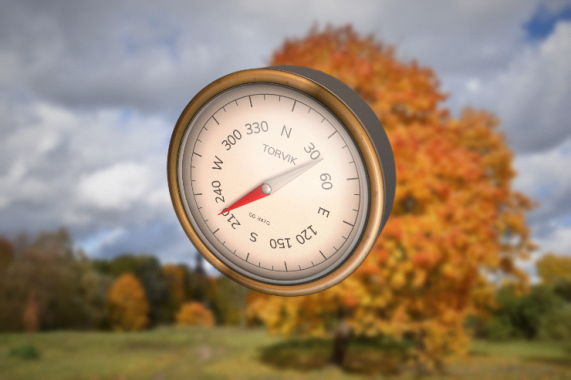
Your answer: 220,°
